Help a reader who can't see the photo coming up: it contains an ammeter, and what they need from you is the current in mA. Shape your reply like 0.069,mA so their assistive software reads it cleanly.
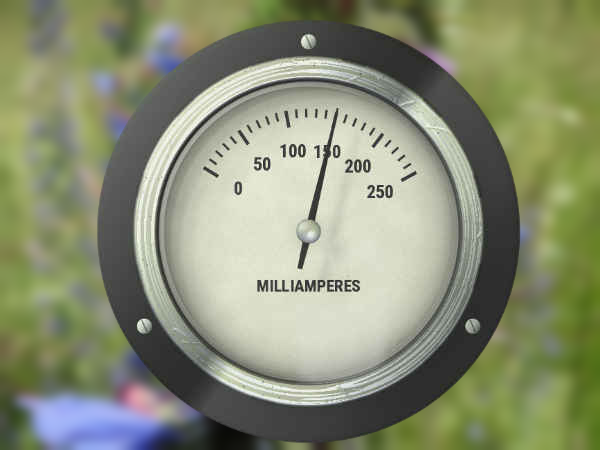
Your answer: 150,mA
